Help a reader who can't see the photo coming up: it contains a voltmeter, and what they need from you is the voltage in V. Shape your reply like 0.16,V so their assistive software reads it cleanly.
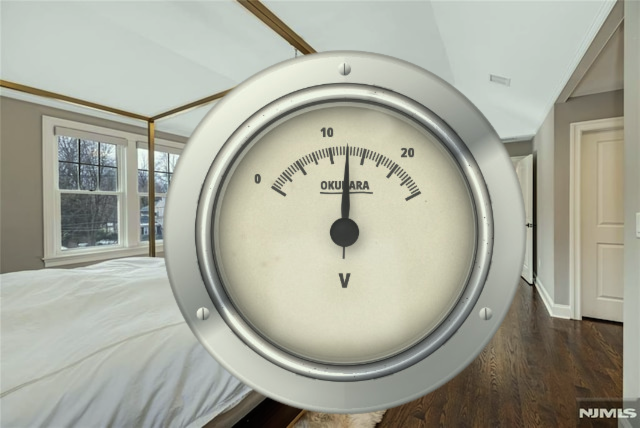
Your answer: 12.5,V
